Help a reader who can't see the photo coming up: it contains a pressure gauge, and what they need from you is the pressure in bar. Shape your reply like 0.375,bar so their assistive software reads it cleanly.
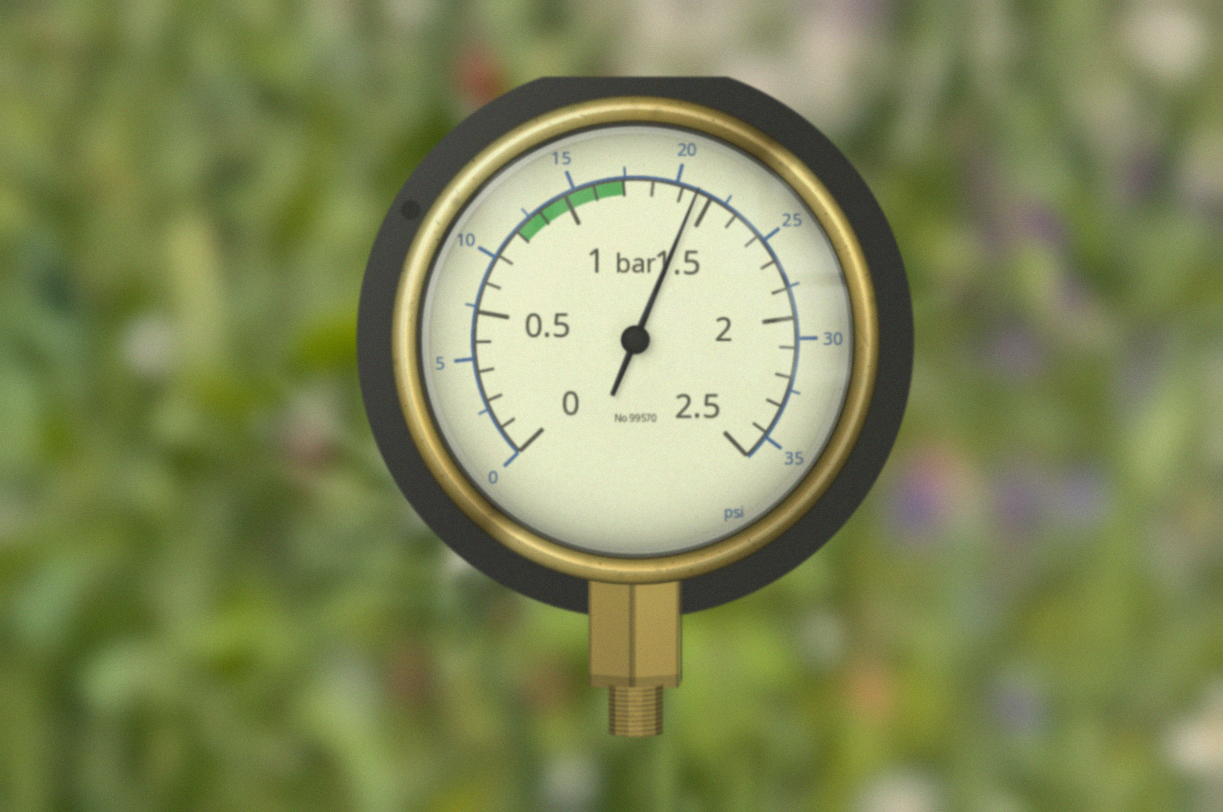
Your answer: 1.45,bar
